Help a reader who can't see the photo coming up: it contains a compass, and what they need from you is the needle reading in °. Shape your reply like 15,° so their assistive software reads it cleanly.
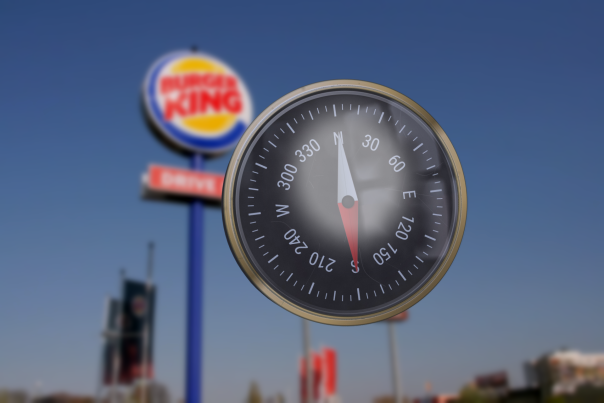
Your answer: 180,°
